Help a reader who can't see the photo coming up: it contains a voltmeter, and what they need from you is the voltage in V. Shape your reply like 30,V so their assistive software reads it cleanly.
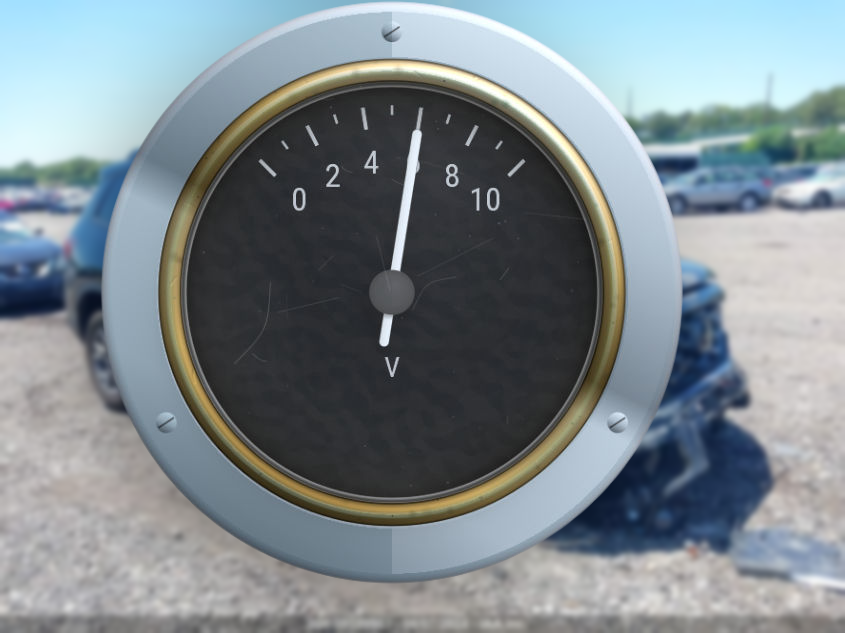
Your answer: 6,V
